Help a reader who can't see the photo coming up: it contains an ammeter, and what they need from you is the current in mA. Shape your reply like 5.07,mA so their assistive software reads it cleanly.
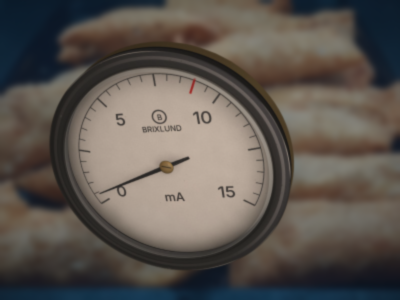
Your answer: 0.5,mA
